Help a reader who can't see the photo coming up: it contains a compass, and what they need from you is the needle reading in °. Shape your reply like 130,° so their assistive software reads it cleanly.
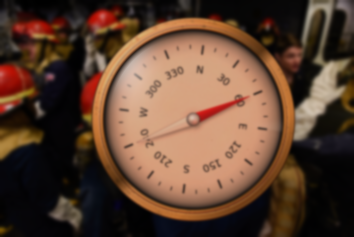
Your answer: 60,°
